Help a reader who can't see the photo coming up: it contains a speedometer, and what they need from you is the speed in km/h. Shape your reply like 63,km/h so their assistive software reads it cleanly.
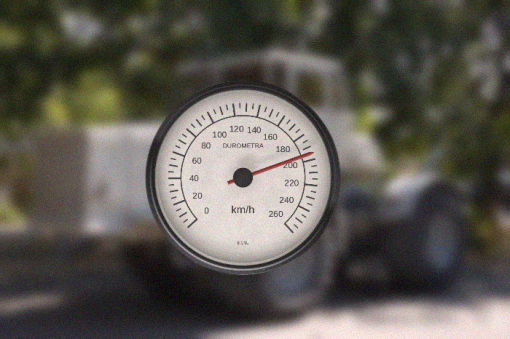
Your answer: 195,km/h
